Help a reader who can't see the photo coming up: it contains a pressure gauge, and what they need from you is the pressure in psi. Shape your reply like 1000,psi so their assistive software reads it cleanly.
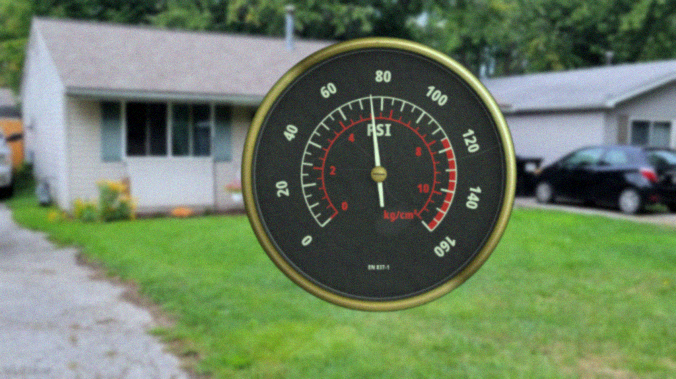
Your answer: 75,psi
